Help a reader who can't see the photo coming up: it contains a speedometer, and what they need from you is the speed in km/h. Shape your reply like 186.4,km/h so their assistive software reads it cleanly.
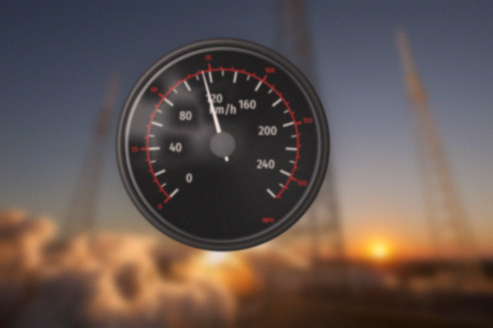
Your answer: 115,km/h
